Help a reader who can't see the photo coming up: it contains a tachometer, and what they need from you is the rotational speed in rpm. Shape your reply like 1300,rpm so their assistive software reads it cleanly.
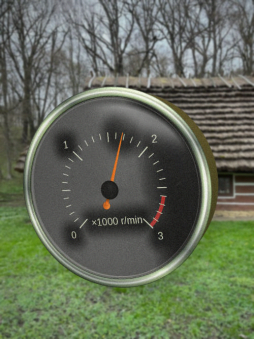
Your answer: 1700,rpm
